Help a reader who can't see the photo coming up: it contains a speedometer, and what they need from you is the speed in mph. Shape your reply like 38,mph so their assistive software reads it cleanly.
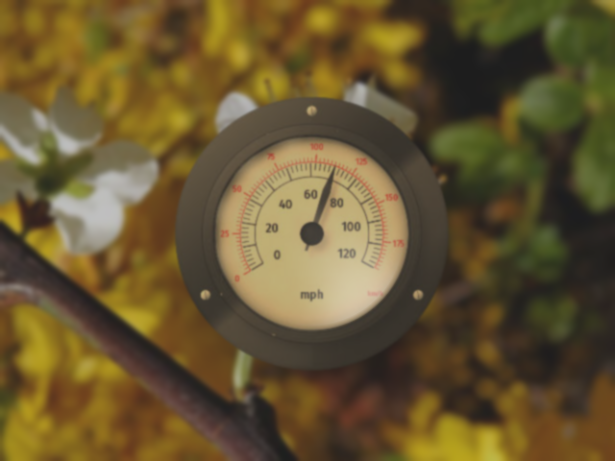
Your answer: 70,mph
